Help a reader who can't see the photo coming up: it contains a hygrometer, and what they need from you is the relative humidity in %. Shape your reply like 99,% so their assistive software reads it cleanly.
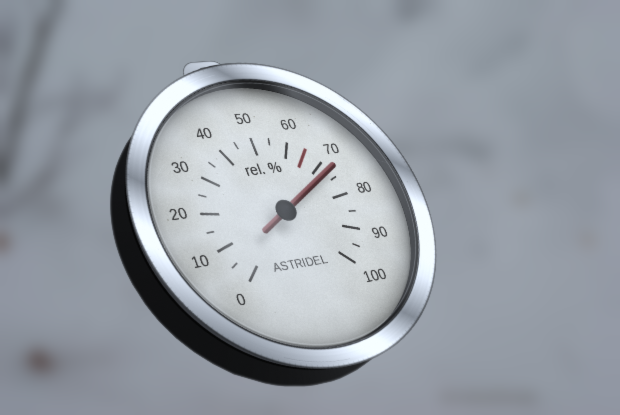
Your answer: 72.5,%
